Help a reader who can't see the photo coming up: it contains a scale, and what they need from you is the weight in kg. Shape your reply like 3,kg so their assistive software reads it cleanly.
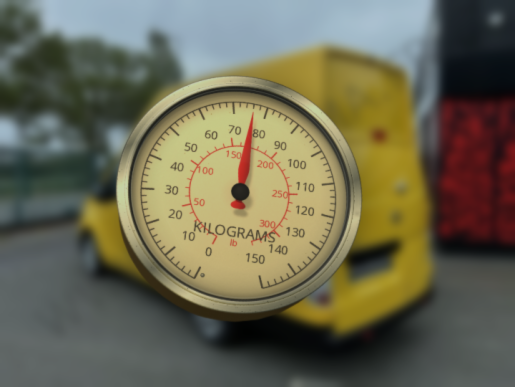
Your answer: 76,kg
